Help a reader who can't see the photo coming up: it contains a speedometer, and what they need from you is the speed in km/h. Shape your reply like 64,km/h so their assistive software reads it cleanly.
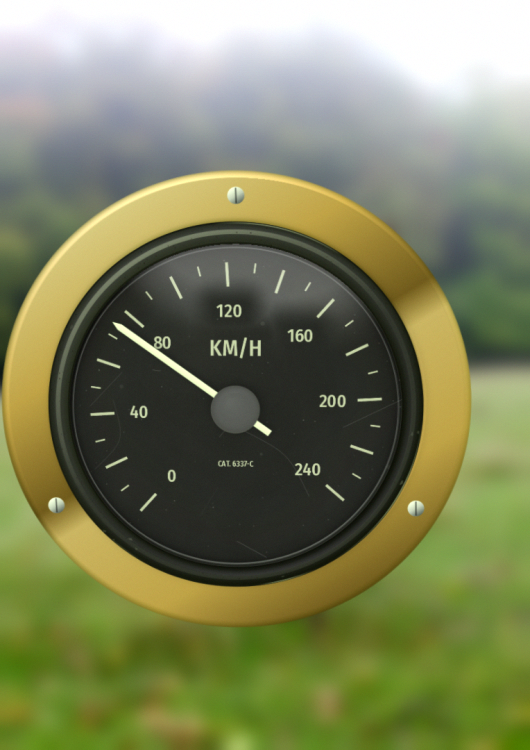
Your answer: 75,km/h
